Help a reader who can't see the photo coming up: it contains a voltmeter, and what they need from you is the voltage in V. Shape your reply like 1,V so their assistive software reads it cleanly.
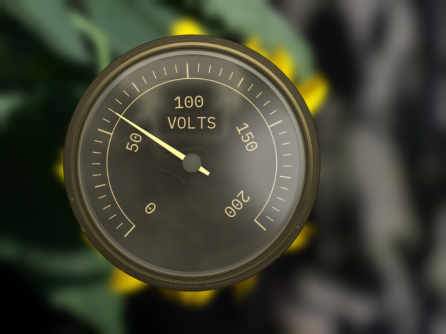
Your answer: 60,V
